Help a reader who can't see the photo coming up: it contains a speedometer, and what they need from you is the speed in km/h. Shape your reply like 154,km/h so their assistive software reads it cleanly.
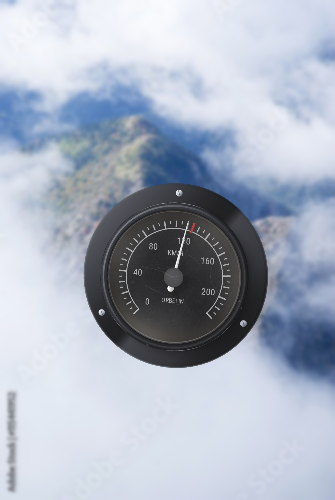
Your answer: 120,km/h
